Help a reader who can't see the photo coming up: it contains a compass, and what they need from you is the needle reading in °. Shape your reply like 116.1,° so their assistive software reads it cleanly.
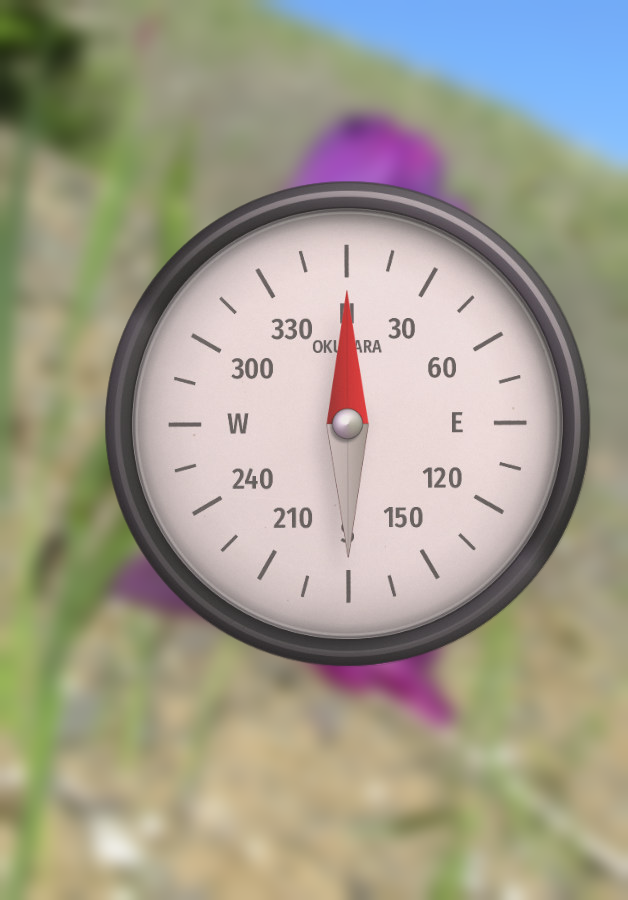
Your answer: 0,°
